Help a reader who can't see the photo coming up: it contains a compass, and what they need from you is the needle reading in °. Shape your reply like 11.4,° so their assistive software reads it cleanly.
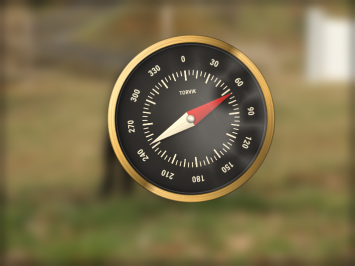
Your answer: 65,°
